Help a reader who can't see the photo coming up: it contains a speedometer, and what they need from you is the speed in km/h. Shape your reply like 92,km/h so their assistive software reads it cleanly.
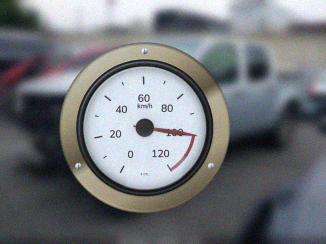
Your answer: 100,km/h
